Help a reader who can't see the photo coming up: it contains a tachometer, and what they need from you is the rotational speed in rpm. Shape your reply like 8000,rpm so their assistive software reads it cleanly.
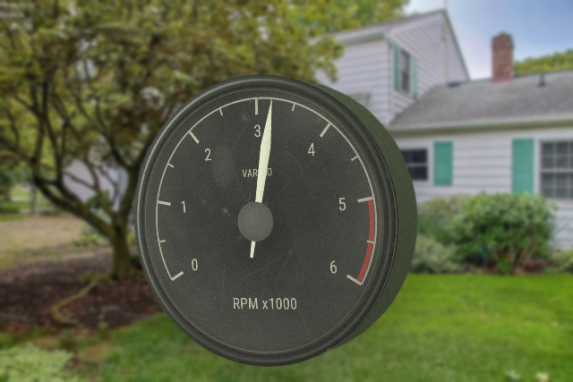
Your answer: 3250,rpm
